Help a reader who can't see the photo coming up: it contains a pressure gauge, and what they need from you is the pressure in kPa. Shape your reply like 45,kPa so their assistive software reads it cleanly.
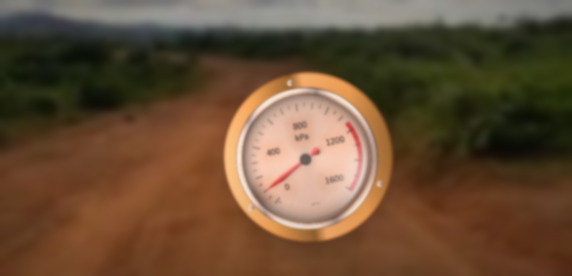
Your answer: 100,kPa
